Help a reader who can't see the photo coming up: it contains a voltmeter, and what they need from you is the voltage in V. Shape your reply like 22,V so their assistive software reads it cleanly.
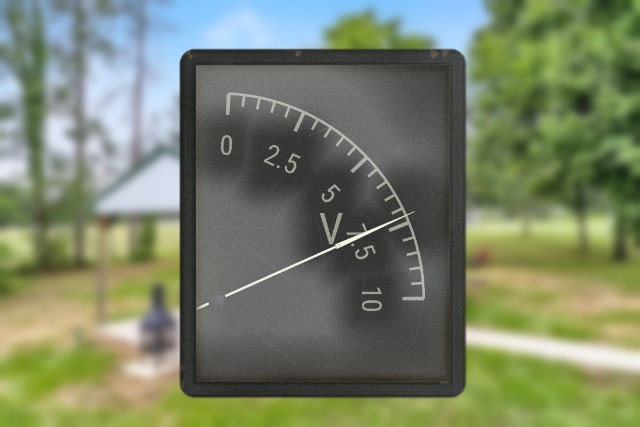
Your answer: 7.25,V
